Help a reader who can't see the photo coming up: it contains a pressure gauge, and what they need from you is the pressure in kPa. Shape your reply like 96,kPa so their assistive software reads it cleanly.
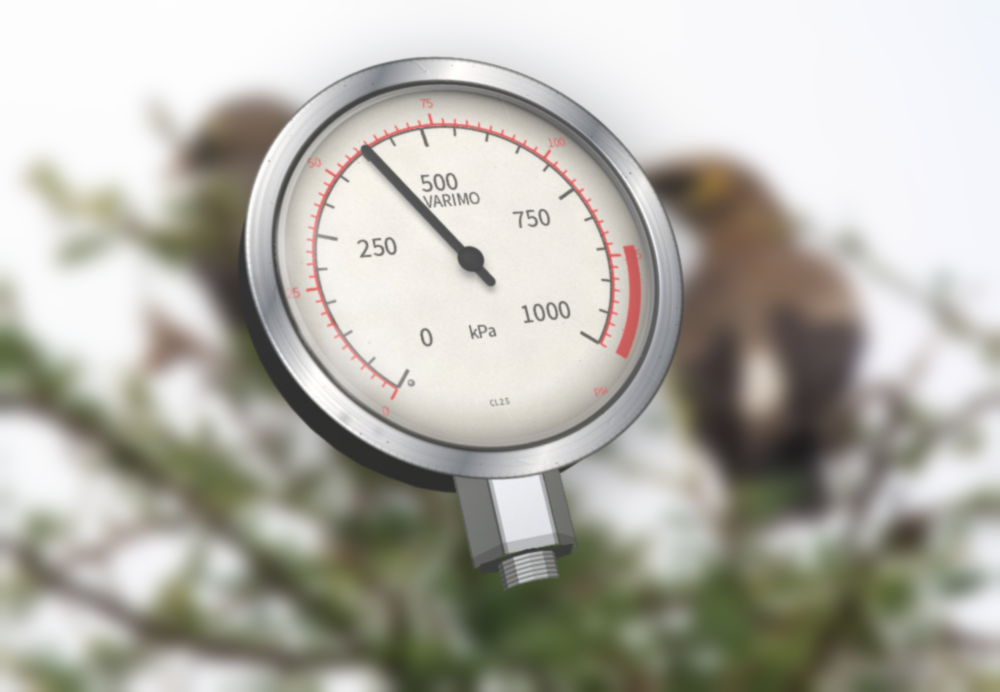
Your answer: 400,kPa
